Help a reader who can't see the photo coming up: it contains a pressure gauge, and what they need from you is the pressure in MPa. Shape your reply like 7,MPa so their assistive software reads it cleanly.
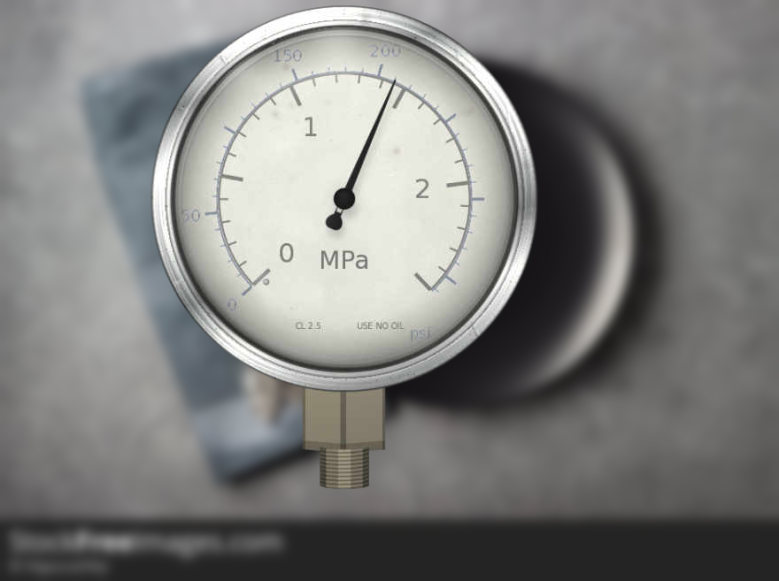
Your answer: 1.45,MPa
